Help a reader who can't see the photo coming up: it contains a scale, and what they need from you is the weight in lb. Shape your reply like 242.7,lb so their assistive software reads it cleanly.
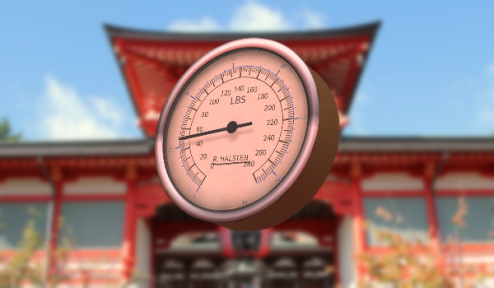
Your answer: 50,lb
